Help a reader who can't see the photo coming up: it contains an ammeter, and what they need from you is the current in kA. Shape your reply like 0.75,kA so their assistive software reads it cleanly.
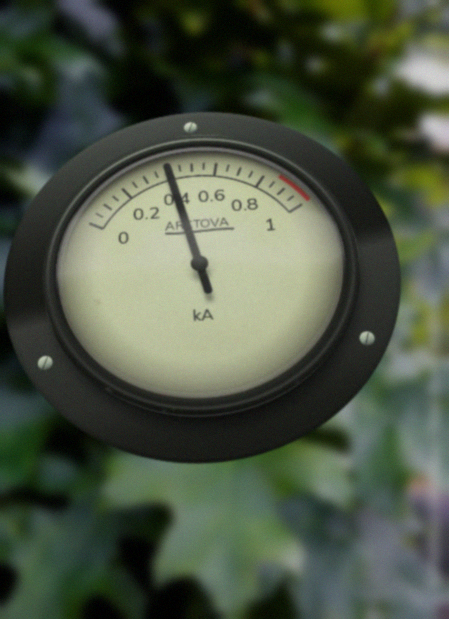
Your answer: 0.4,kA
